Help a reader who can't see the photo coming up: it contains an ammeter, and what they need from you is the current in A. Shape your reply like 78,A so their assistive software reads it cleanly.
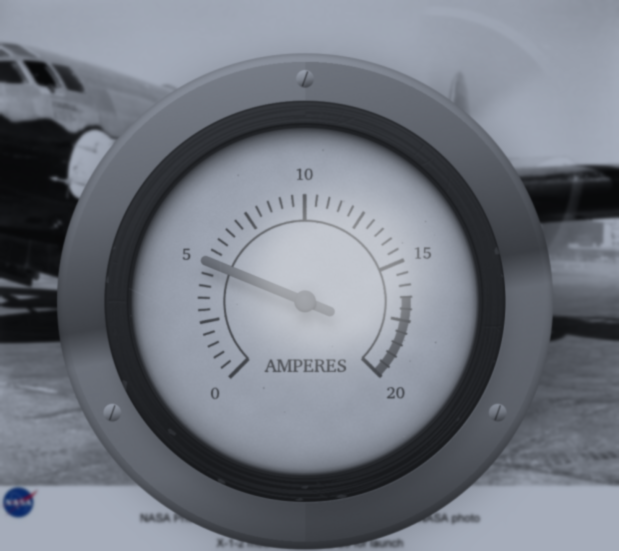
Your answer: 5,A
